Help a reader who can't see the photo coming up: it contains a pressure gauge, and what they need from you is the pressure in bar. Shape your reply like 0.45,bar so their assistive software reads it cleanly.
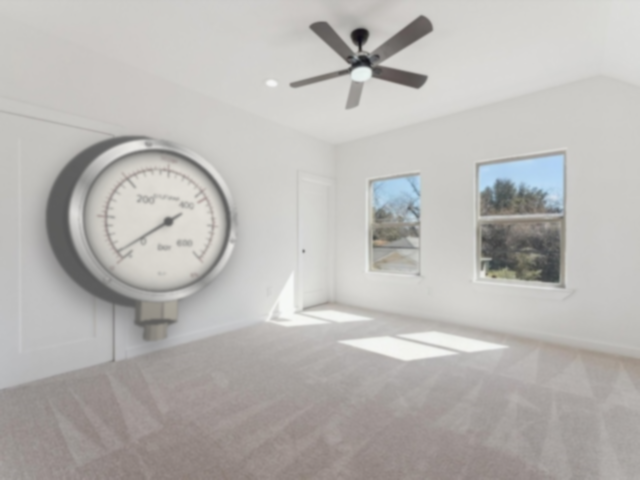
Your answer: 20,bar
